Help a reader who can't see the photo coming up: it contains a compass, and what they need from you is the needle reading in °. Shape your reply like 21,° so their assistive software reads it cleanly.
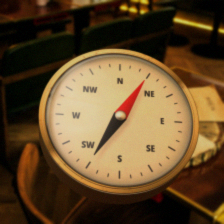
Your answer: 30,°
